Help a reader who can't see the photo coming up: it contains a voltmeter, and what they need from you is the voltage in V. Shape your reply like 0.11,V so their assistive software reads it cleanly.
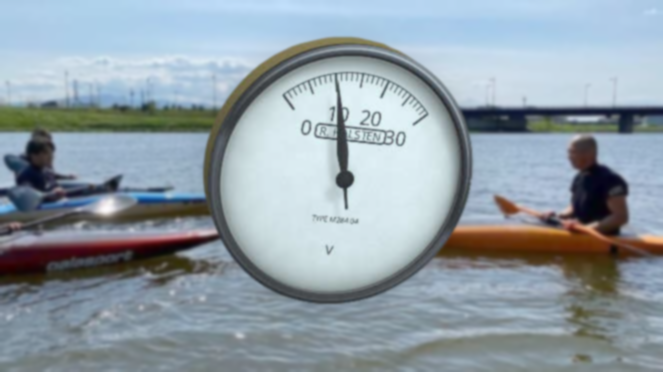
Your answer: 10,V
